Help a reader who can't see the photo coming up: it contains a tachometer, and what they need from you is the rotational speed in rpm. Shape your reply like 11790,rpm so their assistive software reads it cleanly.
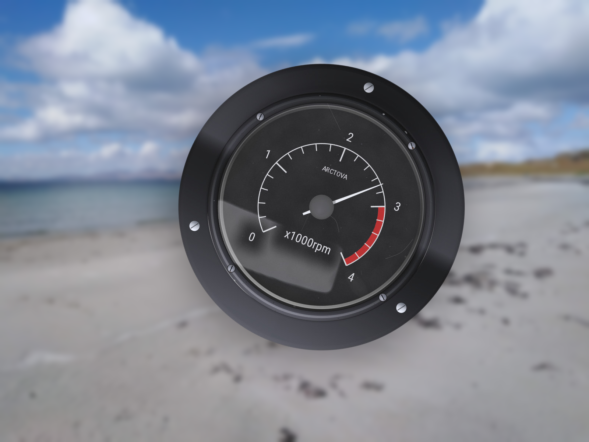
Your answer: 2700,rpm
